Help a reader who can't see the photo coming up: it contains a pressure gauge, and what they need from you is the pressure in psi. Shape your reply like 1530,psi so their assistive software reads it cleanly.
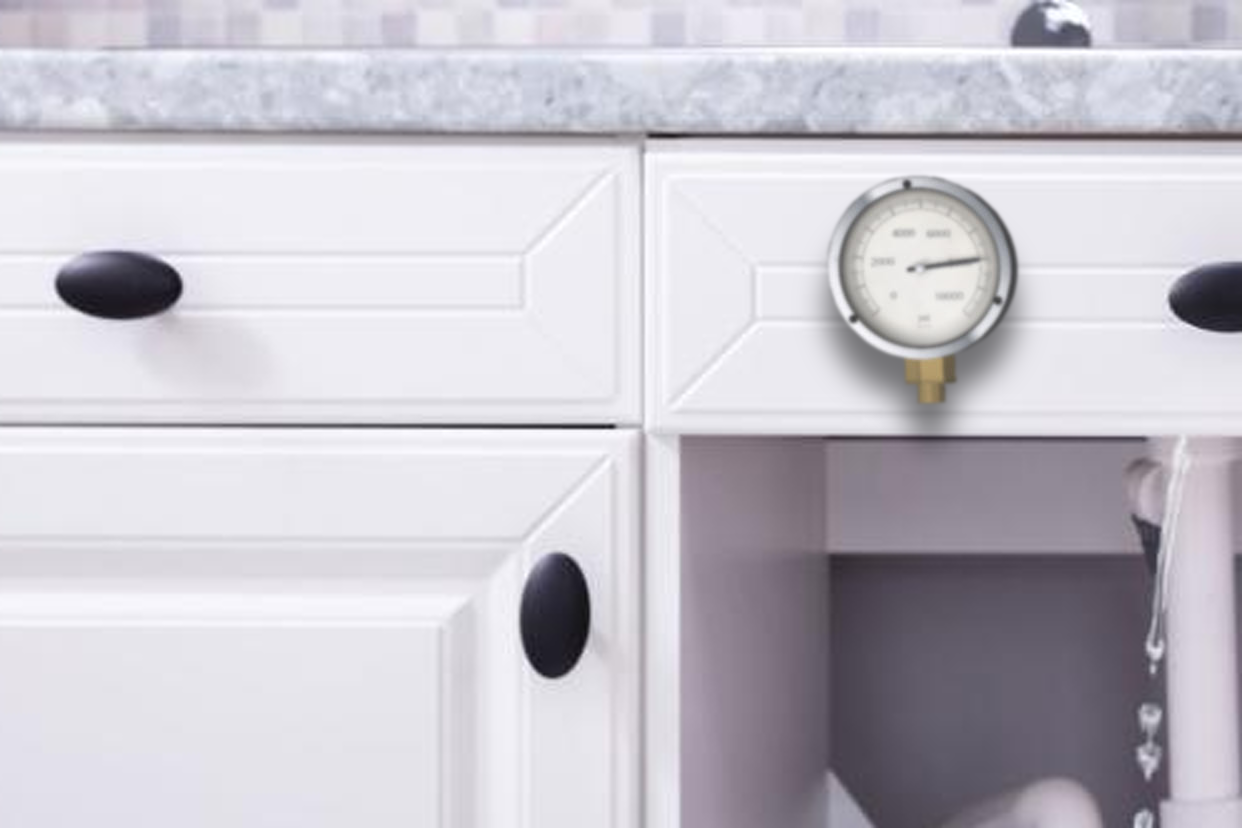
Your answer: 8000,psi
